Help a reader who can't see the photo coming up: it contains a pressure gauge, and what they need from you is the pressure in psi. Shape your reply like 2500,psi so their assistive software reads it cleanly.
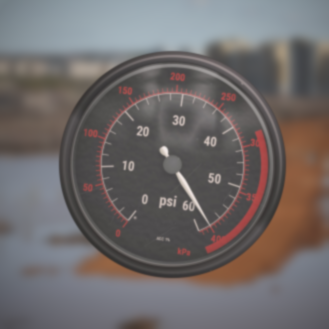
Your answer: 58,psi
